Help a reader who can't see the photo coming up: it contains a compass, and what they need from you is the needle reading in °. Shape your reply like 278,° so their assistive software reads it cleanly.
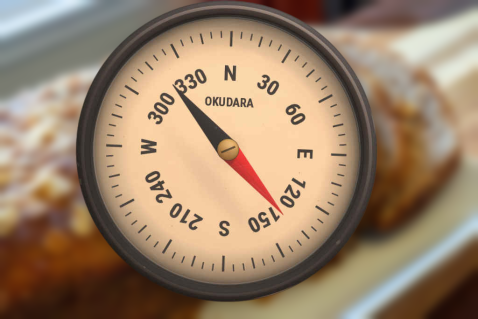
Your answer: 137.5,°
